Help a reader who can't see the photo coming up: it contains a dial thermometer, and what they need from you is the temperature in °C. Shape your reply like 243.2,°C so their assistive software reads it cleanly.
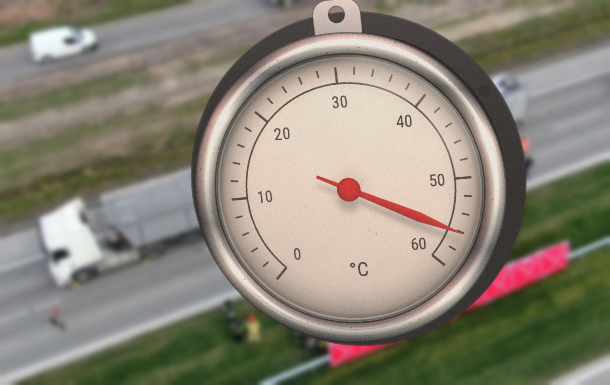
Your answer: 56,°C
